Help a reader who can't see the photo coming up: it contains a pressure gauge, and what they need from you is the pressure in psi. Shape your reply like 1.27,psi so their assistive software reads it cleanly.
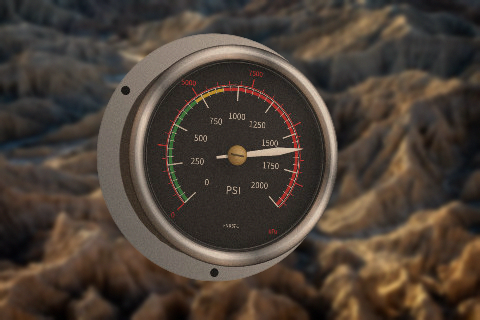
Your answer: 1600,psi
